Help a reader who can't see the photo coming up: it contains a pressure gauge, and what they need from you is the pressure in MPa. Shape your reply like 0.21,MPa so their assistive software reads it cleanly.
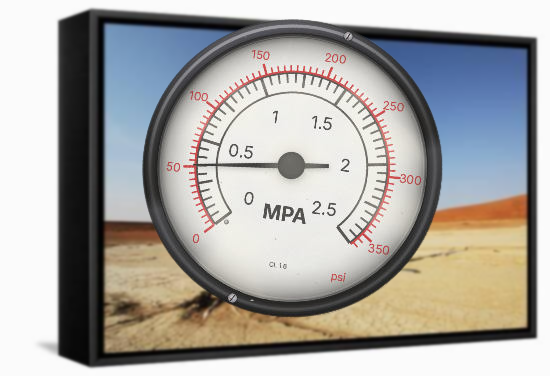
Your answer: 0.35,MPa
